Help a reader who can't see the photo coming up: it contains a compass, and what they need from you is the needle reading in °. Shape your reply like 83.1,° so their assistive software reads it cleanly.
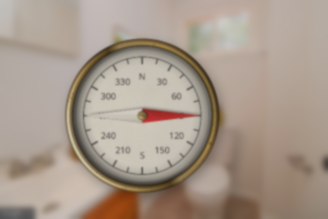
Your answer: 90,°
